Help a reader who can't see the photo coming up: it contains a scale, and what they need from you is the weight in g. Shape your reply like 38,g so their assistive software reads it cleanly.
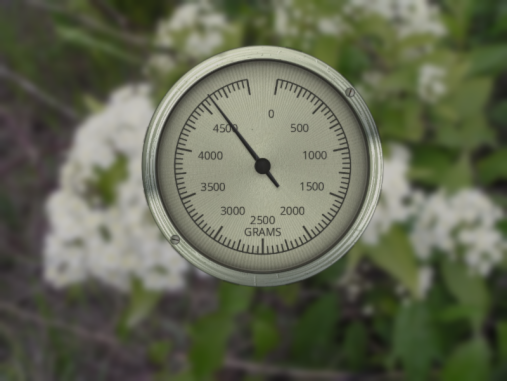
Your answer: 4600,g
